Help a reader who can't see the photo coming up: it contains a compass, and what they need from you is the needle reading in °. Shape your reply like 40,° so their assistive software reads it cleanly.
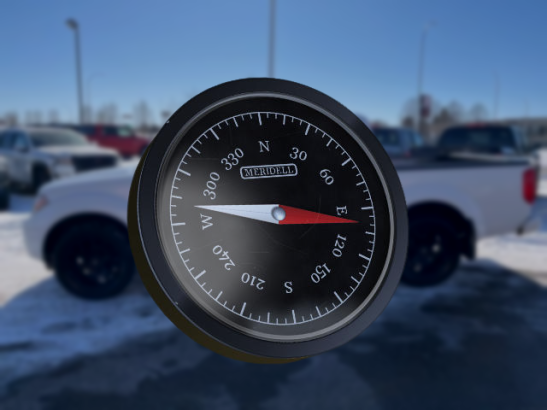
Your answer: 100,°
